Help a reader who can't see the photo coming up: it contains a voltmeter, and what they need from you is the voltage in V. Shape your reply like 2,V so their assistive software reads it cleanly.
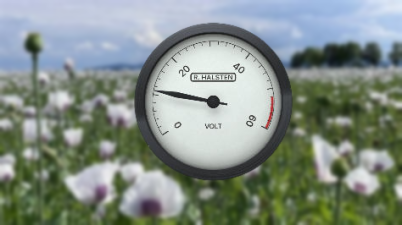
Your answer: 11,V
